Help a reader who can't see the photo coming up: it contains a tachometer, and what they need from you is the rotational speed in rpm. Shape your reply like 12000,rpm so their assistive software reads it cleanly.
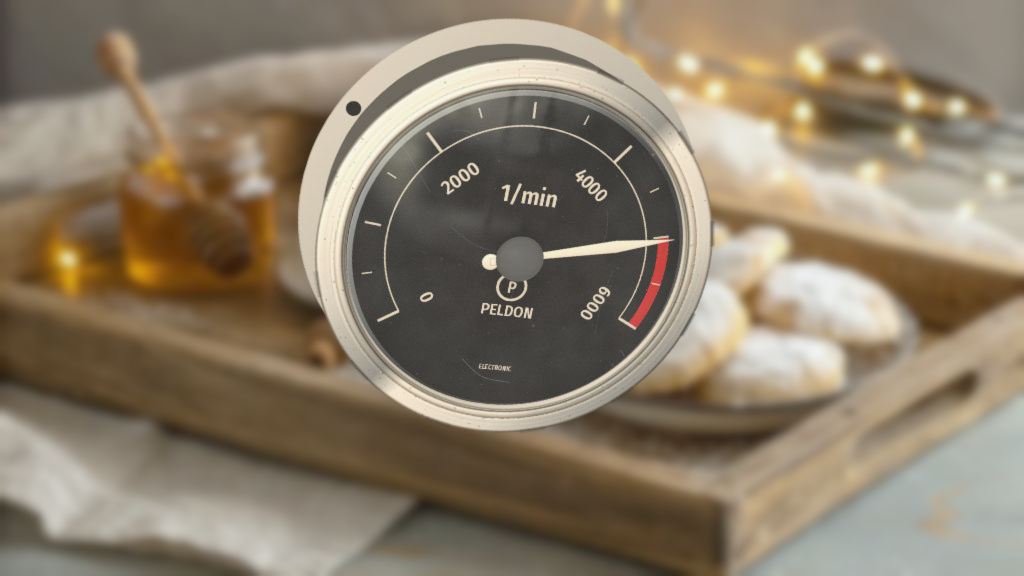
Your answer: 5000,rpm
